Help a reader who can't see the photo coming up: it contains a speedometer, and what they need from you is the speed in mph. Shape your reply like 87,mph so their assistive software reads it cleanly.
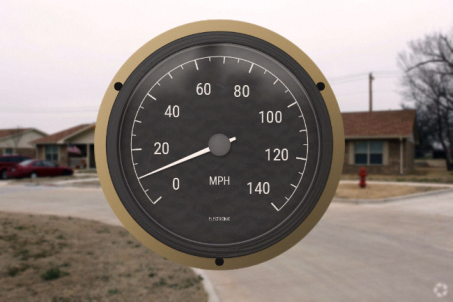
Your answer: 10,mph
